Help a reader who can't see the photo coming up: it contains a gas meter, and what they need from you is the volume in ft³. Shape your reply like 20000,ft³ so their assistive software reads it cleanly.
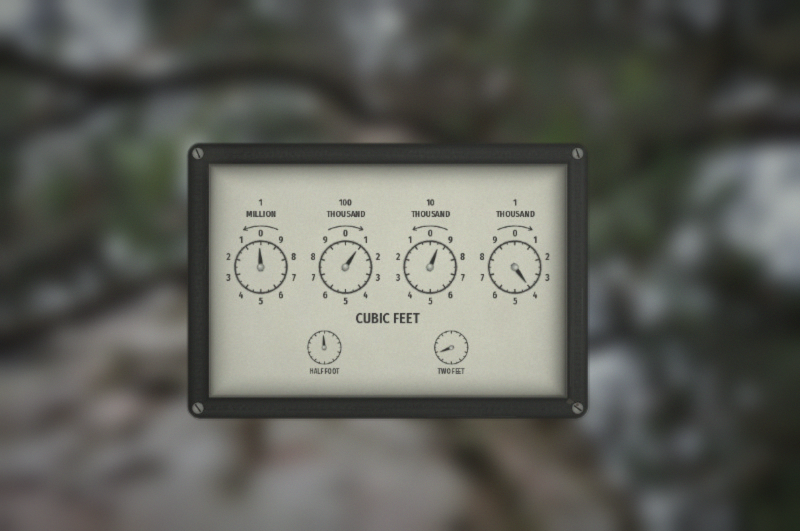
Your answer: 9400,ft³
